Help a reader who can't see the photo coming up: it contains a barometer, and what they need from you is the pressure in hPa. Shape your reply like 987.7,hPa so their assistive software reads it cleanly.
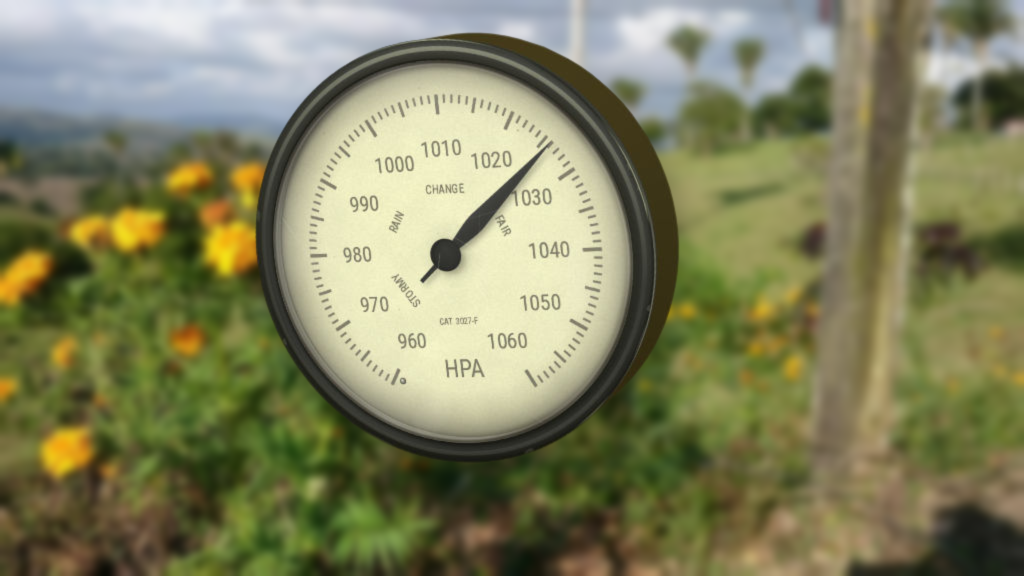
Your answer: 1026,hPa
